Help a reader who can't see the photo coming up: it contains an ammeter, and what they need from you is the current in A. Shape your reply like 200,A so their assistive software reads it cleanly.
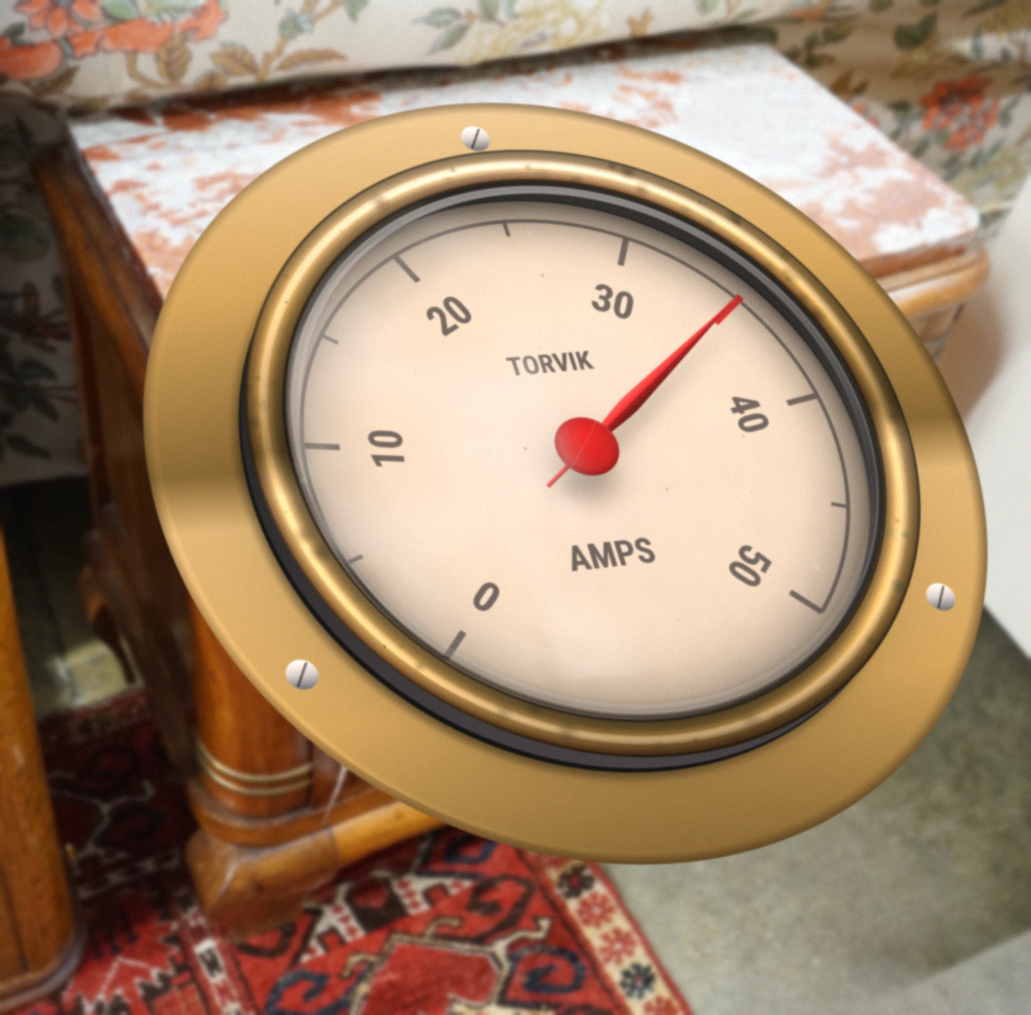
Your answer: 35,A
